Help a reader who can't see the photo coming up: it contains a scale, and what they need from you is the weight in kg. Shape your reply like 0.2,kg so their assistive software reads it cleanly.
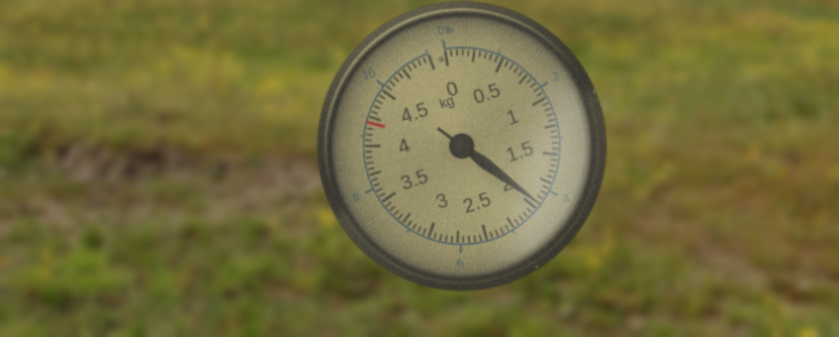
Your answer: 1.95,kg
